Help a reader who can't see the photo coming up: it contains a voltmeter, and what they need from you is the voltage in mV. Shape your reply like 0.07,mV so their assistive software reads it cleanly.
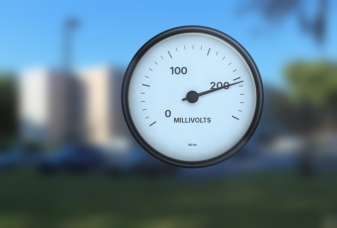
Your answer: 205,mV
